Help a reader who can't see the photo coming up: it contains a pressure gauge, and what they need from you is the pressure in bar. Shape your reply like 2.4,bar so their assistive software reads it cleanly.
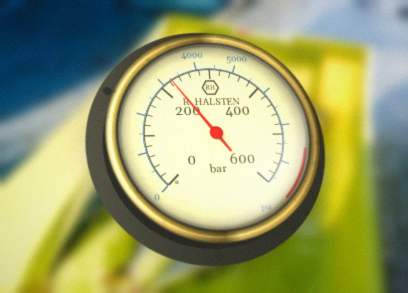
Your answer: 220,bar
